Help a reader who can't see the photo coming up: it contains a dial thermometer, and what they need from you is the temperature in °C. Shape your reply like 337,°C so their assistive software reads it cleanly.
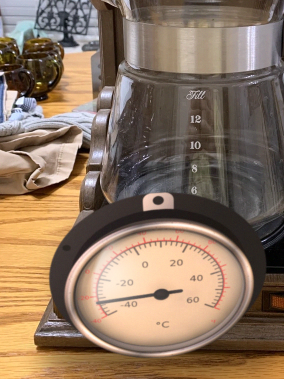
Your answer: -30,°C
